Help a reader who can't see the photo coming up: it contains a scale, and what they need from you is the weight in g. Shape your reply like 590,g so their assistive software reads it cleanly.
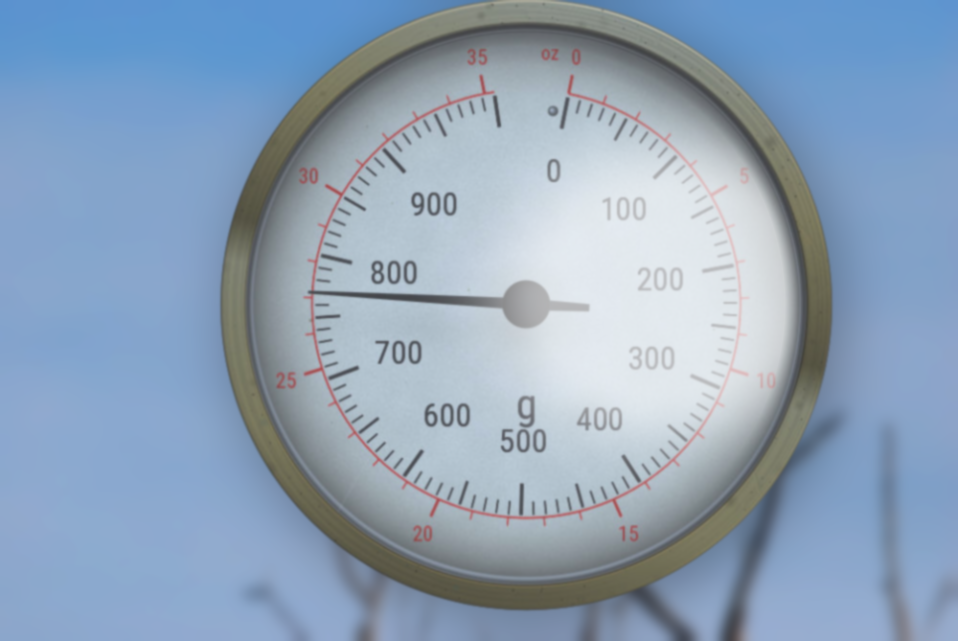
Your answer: 770,g
